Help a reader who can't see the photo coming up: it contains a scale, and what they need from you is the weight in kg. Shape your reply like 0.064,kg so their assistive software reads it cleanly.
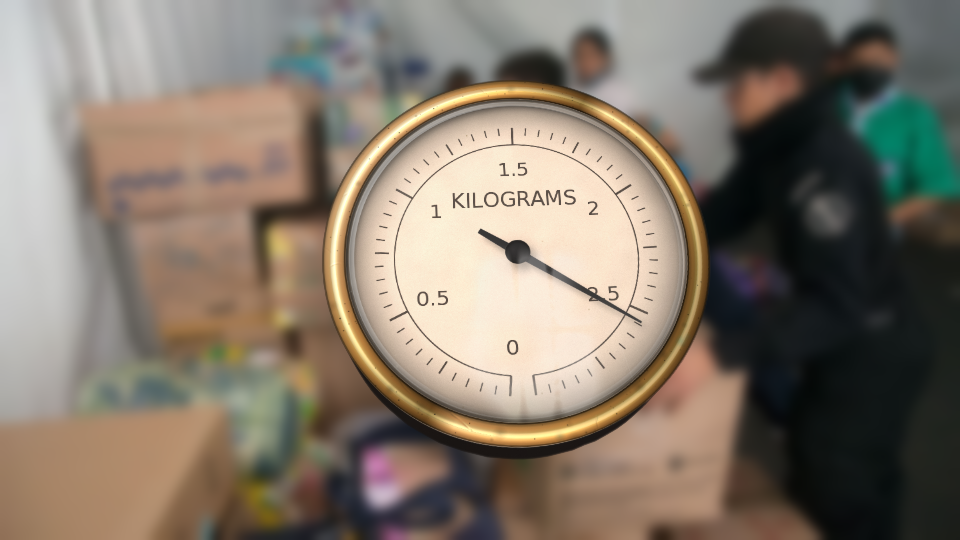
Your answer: 2.55,kg
